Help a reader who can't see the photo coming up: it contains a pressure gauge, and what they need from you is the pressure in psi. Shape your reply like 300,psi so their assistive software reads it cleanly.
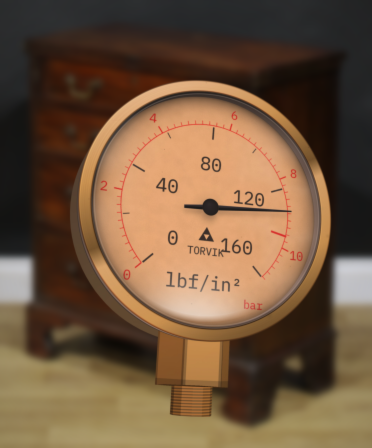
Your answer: 130,psi
